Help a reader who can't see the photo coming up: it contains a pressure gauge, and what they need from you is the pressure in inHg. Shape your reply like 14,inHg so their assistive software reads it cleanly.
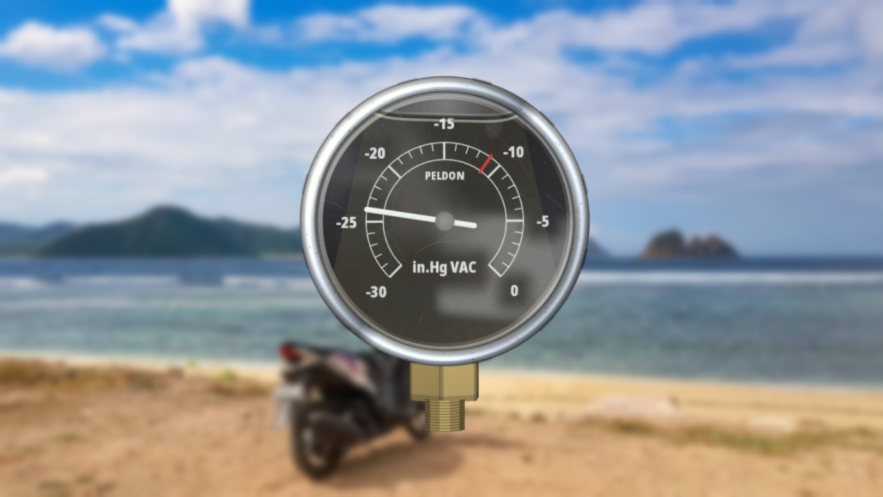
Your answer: -24,inHg
